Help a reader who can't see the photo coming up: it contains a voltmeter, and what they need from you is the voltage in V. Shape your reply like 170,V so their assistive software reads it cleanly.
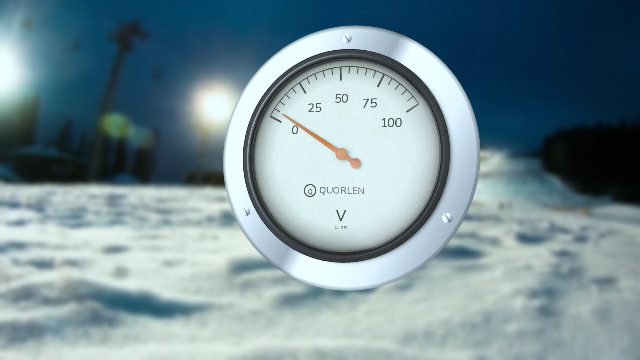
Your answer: 5,V
